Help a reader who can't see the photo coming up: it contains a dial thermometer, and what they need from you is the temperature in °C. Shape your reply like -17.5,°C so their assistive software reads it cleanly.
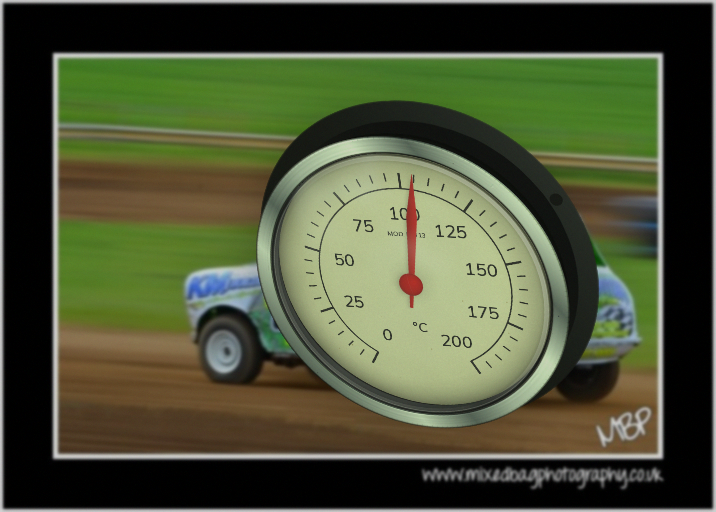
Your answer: 105,°C
